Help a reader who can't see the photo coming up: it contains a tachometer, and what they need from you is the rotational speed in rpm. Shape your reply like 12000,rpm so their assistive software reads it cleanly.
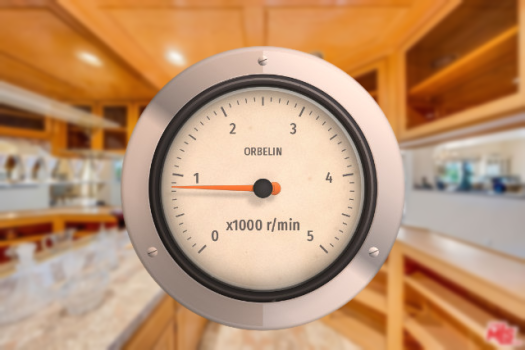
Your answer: 850,rpm
